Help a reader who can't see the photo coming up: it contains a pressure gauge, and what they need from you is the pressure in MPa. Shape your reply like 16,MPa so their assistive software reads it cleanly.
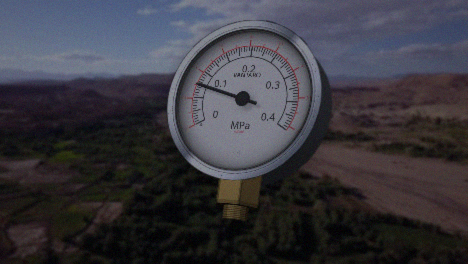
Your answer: 0.075,MPa
